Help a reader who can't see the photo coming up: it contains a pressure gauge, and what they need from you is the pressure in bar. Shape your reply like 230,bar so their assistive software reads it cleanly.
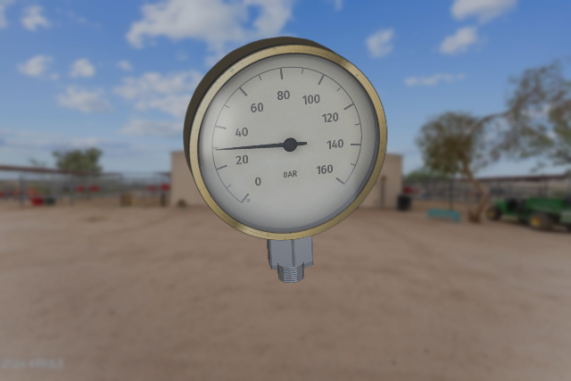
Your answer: 30,bar
